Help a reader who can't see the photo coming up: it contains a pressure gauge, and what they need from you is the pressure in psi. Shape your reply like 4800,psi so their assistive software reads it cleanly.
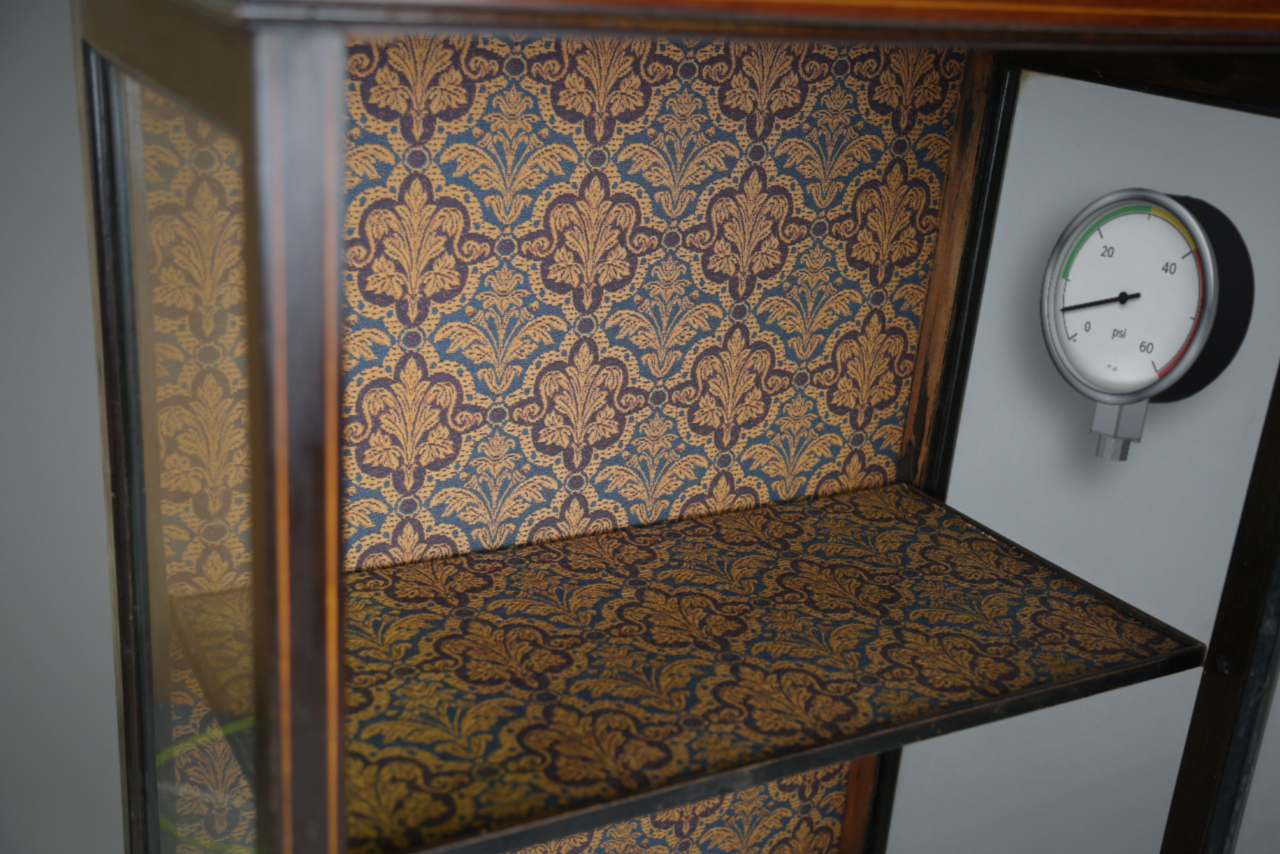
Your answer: 5,psi
